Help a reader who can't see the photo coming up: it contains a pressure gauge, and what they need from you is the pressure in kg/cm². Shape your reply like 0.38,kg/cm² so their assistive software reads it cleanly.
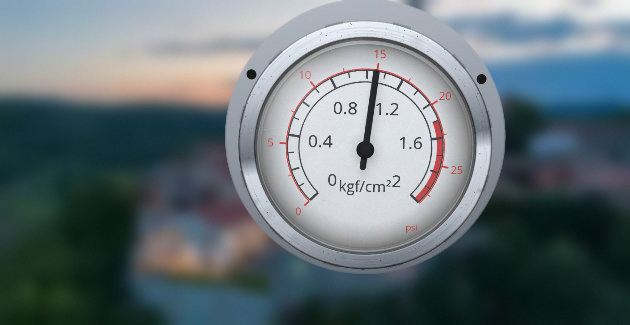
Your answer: 1.05,kg/cm²
